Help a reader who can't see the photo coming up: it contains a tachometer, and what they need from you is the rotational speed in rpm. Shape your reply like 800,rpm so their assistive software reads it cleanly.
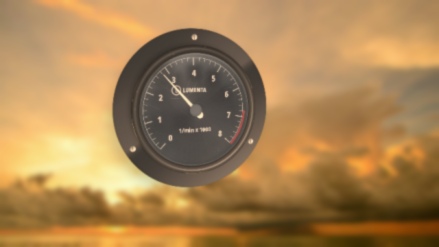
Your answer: 2800,rpm
